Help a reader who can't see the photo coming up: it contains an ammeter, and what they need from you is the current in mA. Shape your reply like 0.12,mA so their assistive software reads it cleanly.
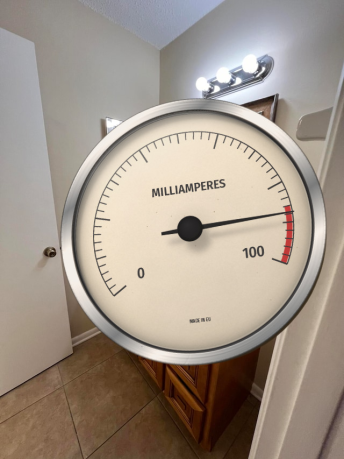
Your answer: 88,mA
